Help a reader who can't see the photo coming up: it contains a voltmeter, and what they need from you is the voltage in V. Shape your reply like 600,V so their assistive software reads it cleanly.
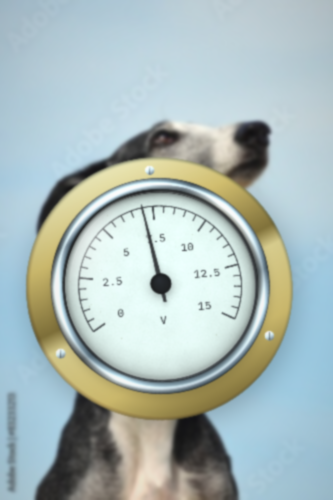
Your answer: 7,V
